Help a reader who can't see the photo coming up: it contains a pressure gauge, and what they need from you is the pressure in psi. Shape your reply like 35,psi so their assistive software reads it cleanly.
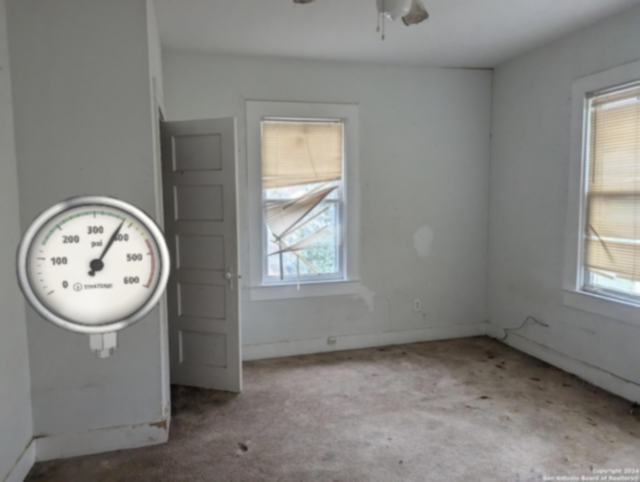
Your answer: 380,psi
